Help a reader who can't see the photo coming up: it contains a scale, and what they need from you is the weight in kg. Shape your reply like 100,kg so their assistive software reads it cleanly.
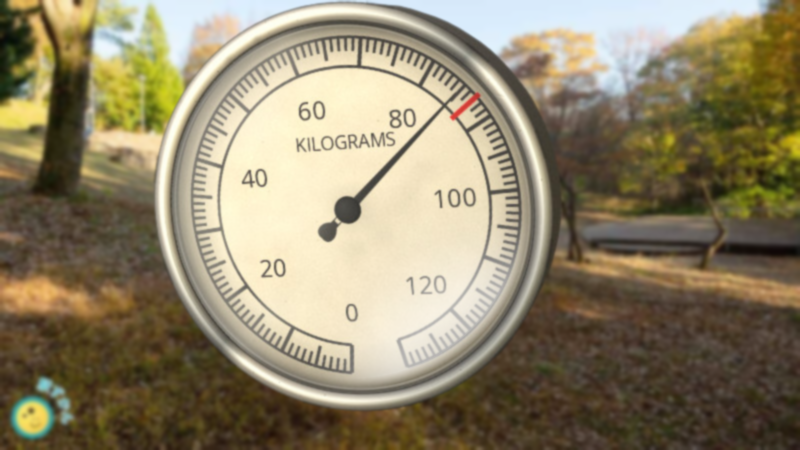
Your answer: 85,kg
